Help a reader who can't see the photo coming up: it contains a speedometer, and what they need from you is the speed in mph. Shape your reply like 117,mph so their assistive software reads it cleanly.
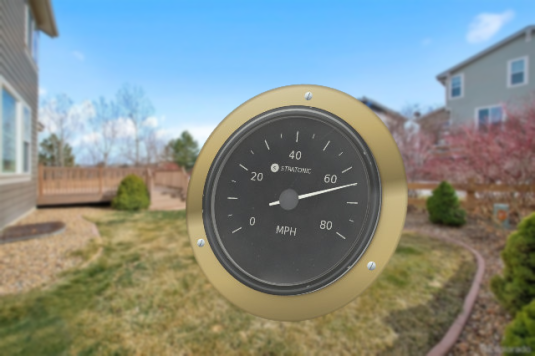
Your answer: 65,mph
